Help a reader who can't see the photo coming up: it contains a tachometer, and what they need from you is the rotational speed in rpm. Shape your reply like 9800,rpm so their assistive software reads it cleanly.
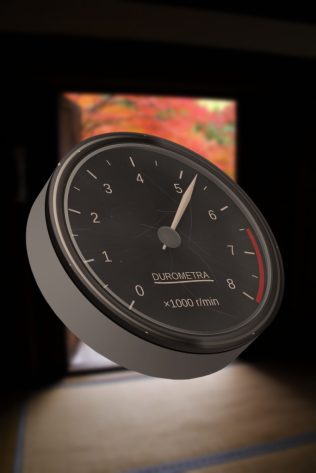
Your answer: 5250,rpm
